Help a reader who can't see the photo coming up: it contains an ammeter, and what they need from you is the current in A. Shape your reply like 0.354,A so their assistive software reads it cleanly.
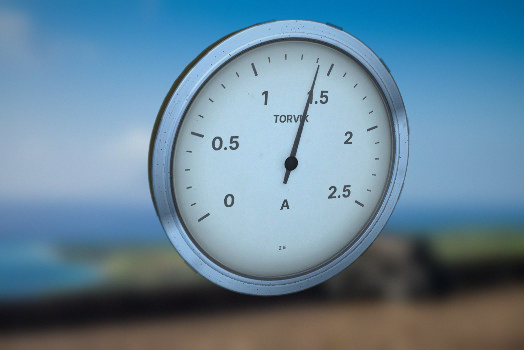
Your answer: 1.4,A
